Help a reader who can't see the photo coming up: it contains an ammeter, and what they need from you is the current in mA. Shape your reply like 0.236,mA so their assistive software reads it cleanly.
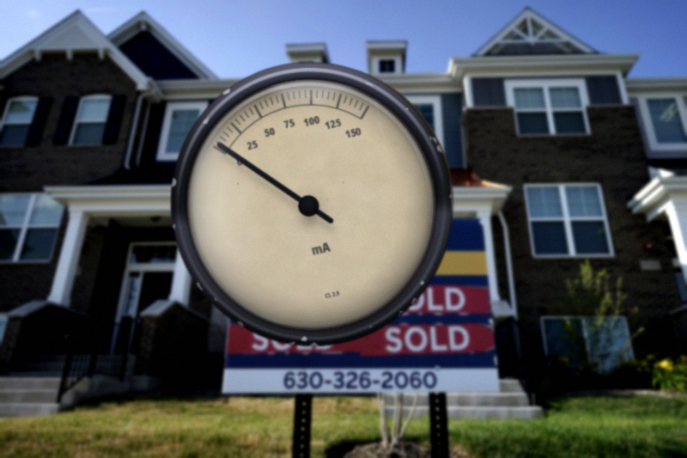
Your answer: 5,mA
